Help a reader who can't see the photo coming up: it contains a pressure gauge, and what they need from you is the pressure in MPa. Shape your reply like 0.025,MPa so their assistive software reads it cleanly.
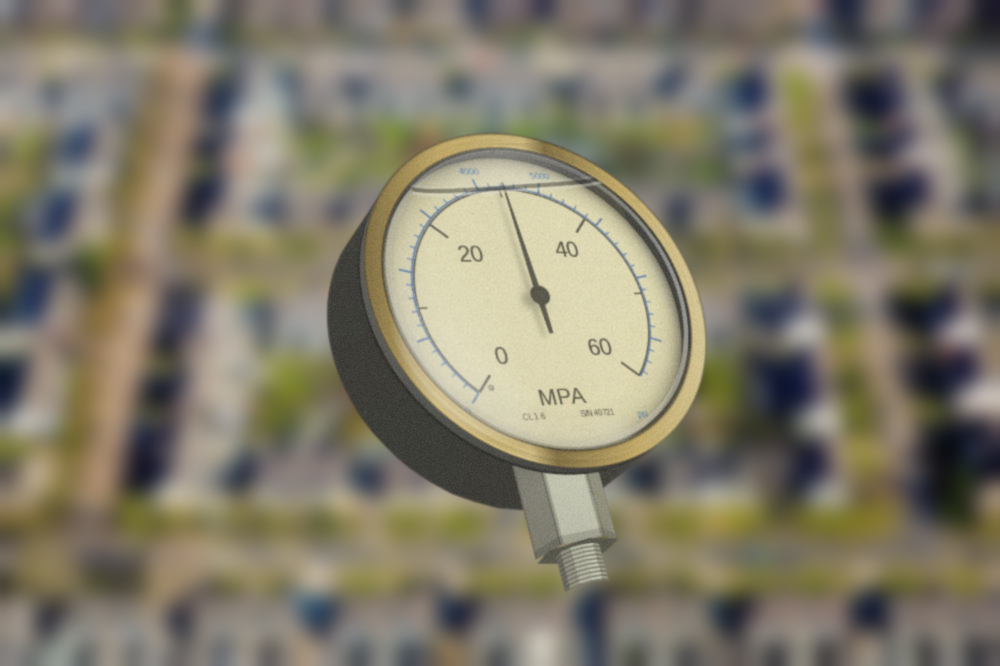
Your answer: 30,MPa
